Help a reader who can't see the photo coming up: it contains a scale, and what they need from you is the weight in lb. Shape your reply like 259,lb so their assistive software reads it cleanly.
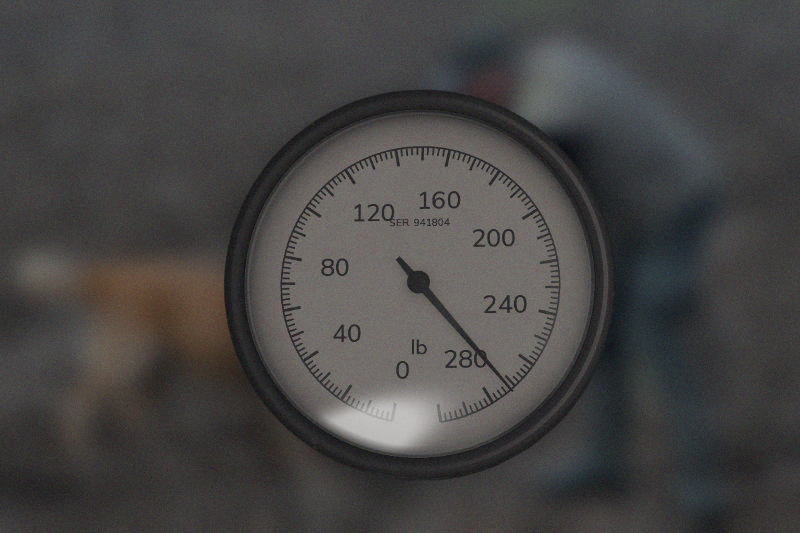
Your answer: 272,lb
